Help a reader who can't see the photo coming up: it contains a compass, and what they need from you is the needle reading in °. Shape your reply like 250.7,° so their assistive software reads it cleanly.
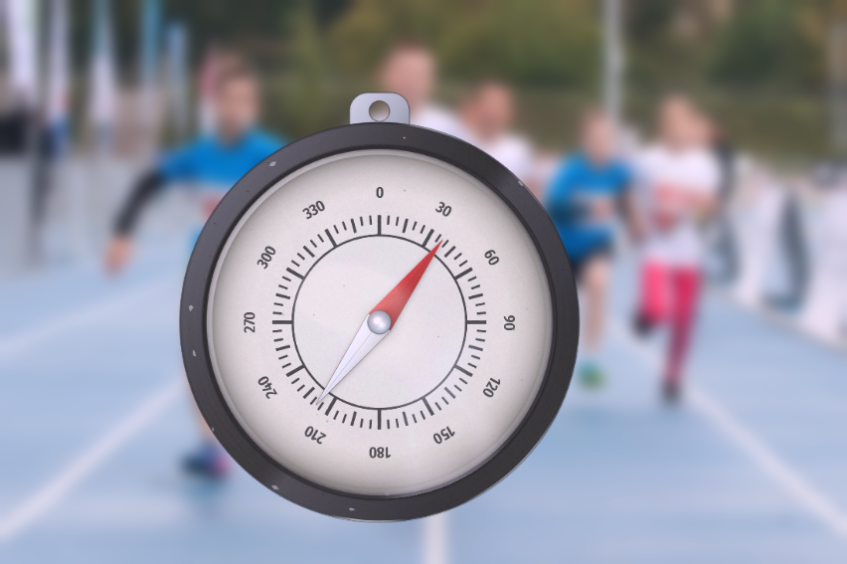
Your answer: 37.5,°
